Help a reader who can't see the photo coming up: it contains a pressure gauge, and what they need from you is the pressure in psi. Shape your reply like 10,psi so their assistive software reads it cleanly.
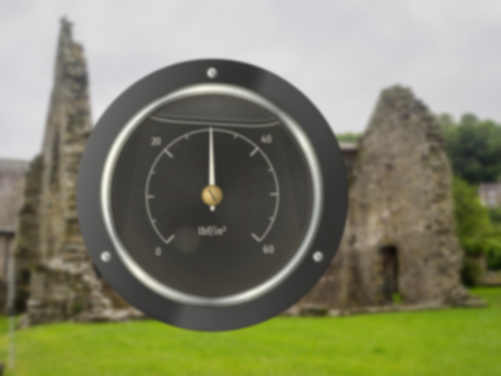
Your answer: 30,psi
